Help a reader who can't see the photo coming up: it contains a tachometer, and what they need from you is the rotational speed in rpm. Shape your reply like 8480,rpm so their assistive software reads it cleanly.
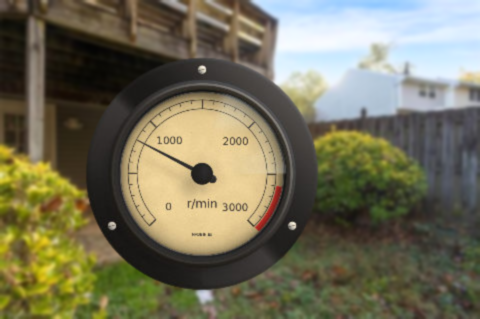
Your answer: 800,rpm
